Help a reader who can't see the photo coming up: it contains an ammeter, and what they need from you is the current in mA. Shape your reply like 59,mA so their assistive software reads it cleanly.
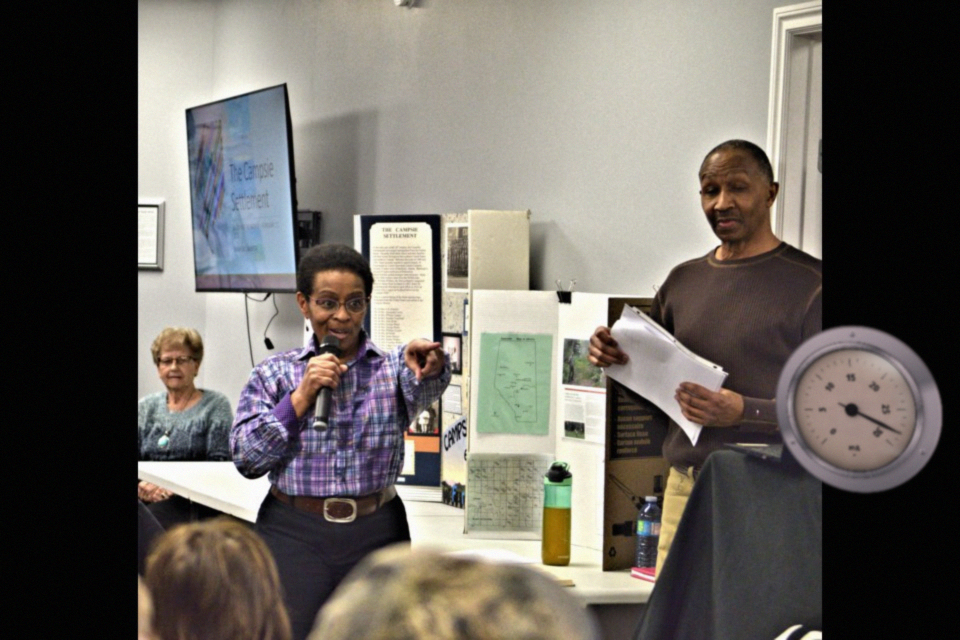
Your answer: 28,mA
